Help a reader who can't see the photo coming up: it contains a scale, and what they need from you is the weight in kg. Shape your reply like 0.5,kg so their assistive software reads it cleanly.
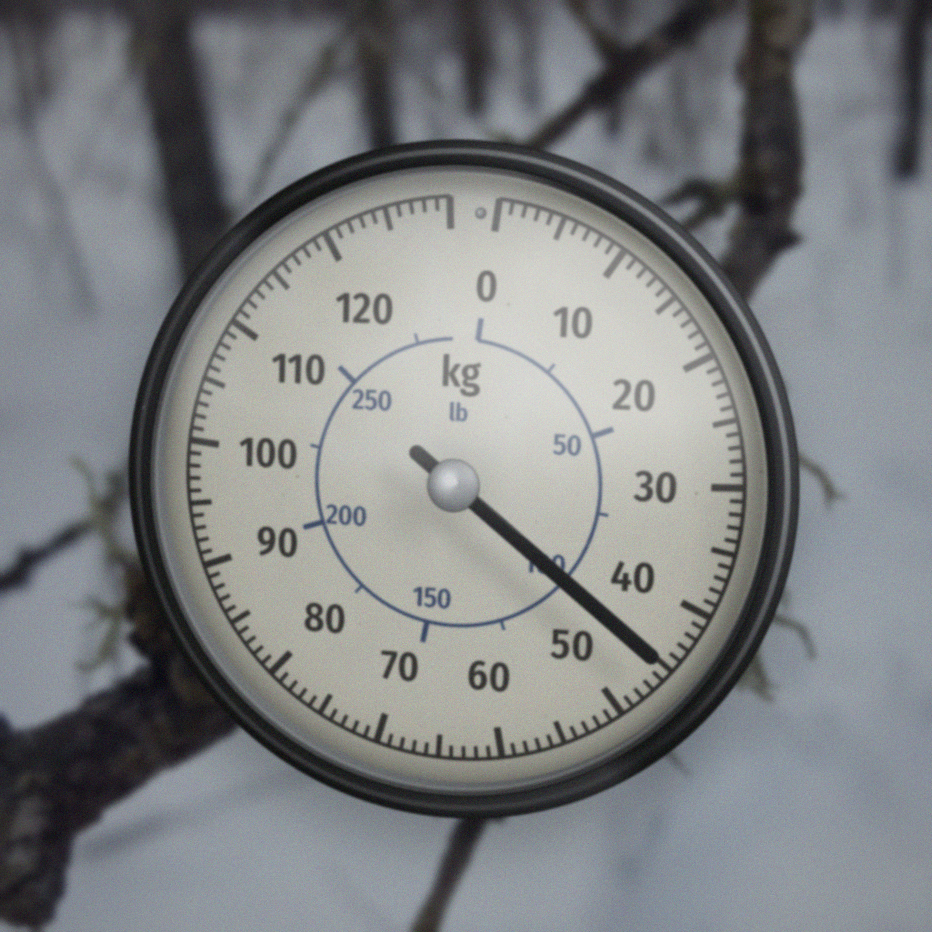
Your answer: 45,kg
